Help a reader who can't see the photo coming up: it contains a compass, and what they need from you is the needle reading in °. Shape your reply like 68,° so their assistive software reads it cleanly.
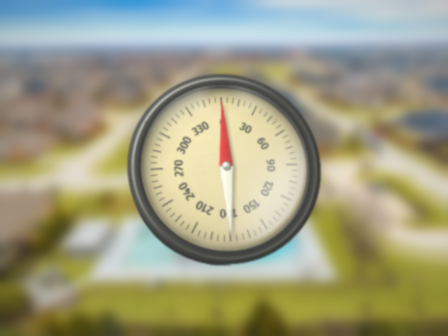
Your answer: 0,°
